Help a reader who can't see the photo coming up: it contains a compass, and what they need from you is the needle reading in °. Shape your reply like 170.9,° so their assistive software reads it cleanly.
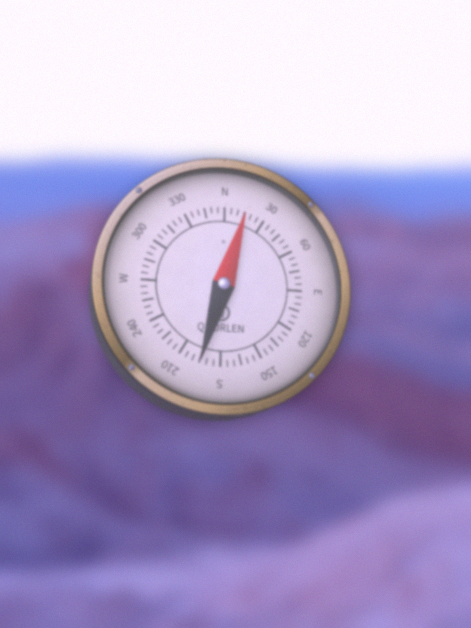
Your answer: 15,°
